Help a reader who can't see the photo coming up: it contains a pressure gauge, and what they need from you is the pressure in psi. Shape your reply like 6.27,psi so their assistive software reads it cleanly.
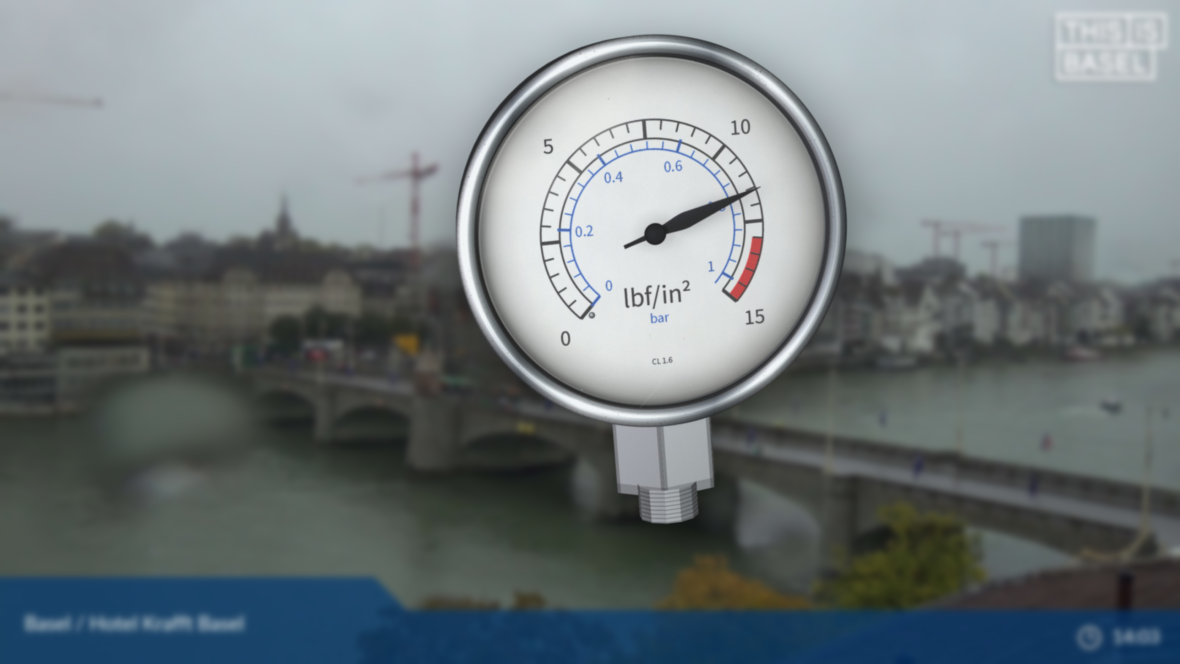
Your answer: 11.5,psi
